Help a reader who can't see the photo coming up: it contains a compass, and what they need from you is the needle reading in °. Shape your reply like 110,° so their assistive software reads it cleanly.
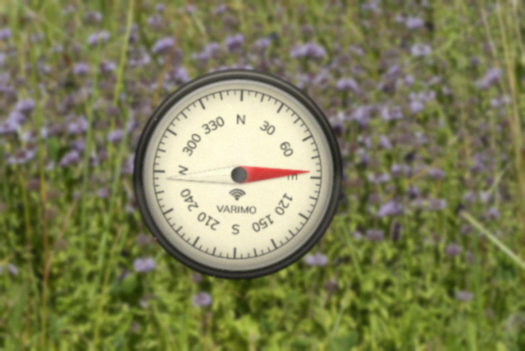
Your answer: 85,°
